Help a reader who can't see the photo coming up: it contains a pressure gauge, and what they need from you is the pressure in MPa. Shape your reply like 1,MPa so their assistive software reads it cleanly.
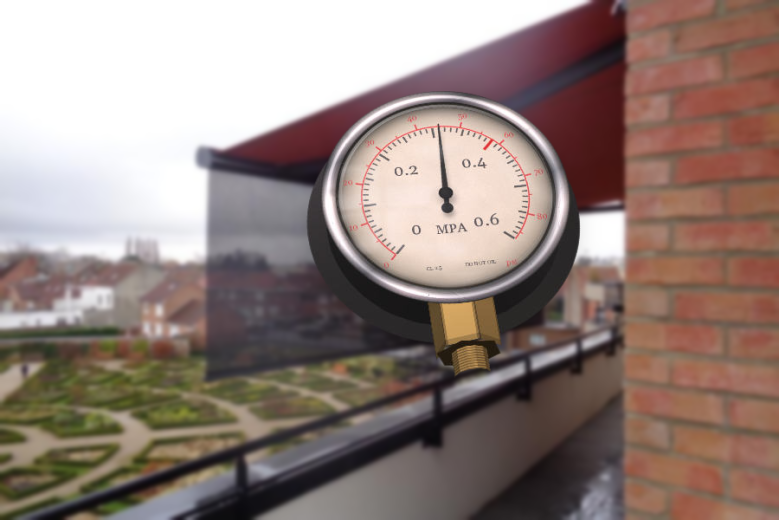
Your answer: 0.31,MPa
